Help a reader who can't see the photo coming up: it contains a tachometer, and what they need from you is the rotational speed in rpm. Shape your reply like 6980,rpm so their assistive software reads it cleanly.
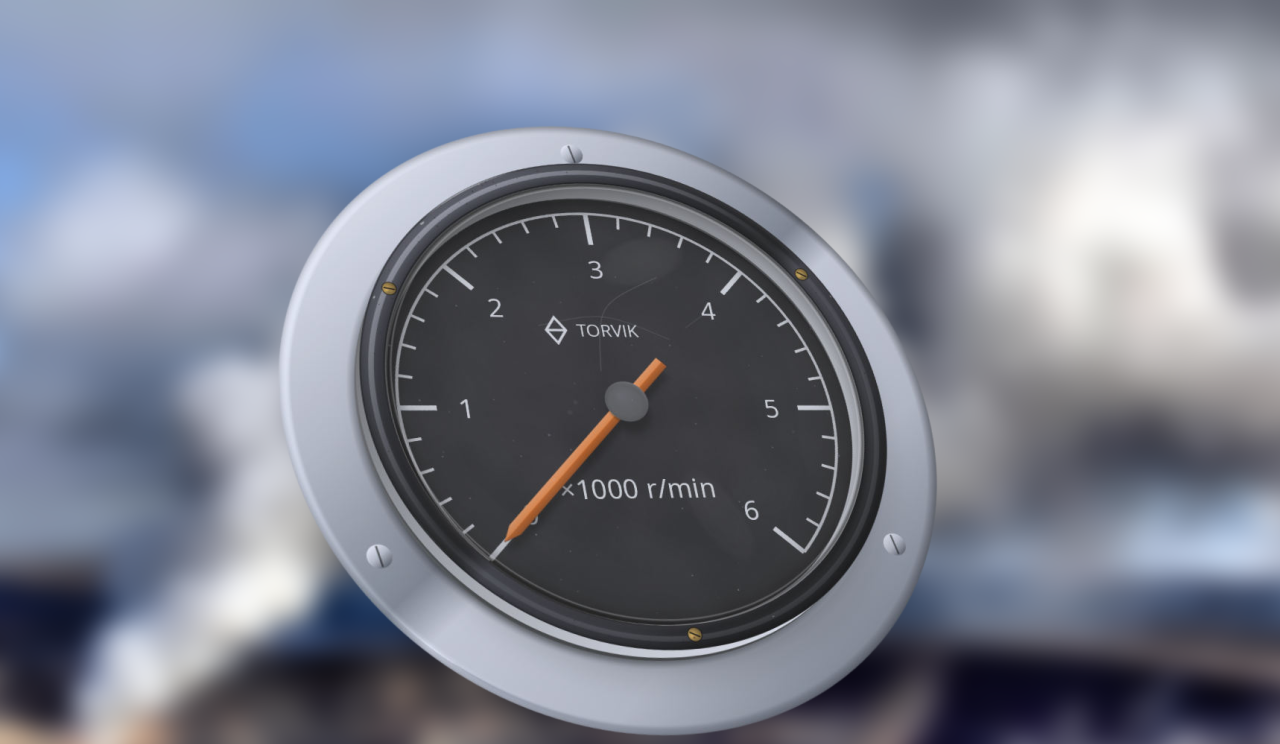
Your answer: 0,rpm
